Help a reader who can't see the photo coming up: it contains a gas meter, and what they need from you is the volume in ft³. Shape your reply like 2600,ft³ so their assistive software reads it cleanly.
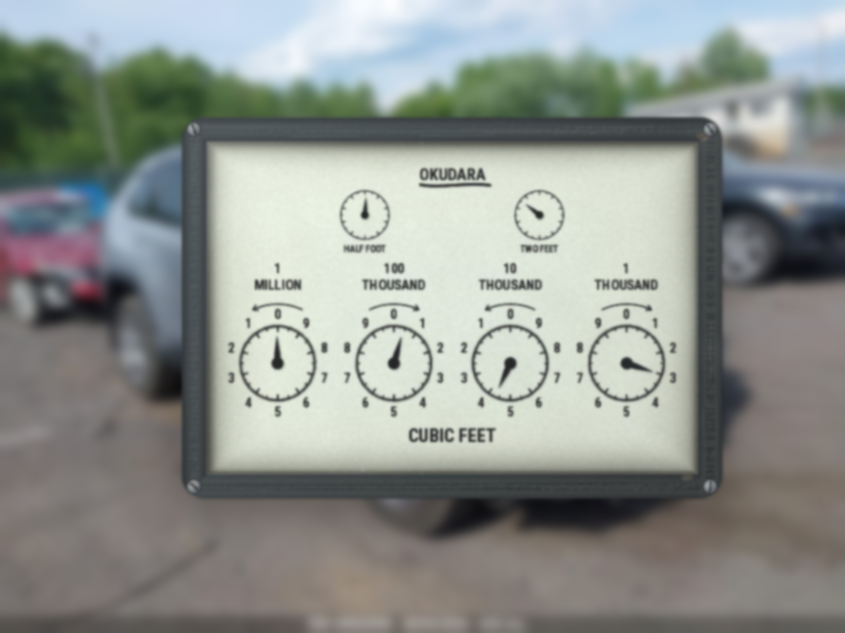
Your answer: 4300,ft³
